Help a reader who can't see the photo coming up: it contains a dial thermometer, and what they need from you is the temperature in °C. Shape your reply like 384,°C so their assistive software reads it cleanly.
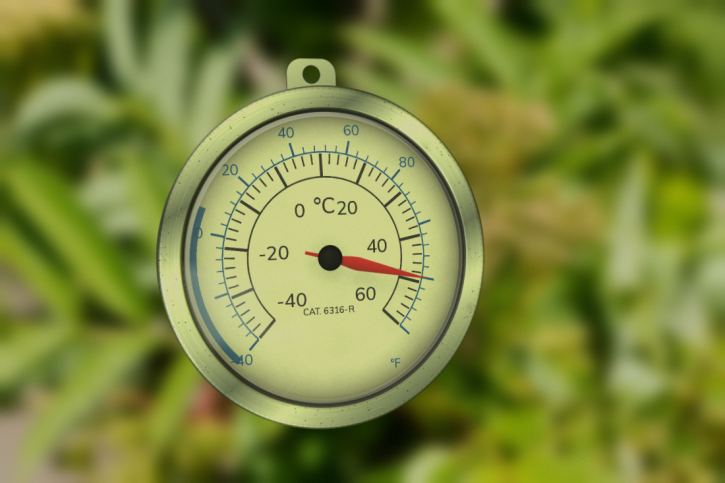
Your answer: 49,°C
